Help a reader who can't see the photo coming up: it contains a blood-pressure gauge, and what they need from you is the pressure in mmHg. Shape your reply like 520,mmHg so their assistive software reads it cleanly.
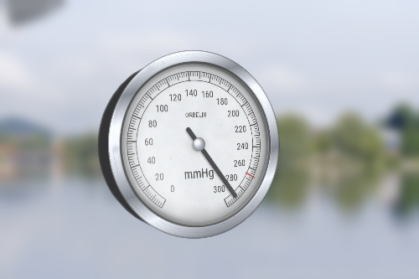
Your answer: 290,mmHg
